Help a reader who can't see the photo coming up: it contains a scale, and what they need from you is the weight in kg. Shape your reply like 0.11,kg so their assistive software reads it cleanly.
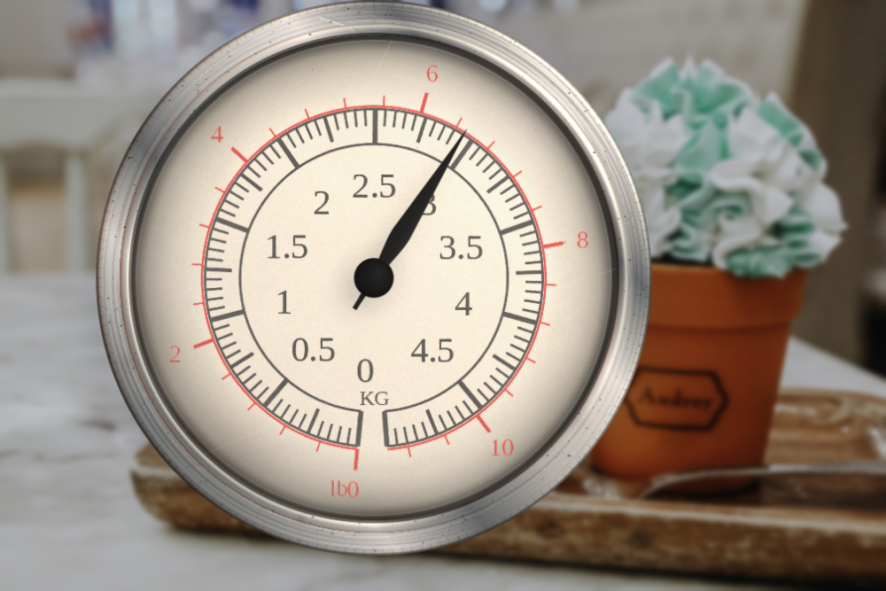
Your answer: 2.95,kg
